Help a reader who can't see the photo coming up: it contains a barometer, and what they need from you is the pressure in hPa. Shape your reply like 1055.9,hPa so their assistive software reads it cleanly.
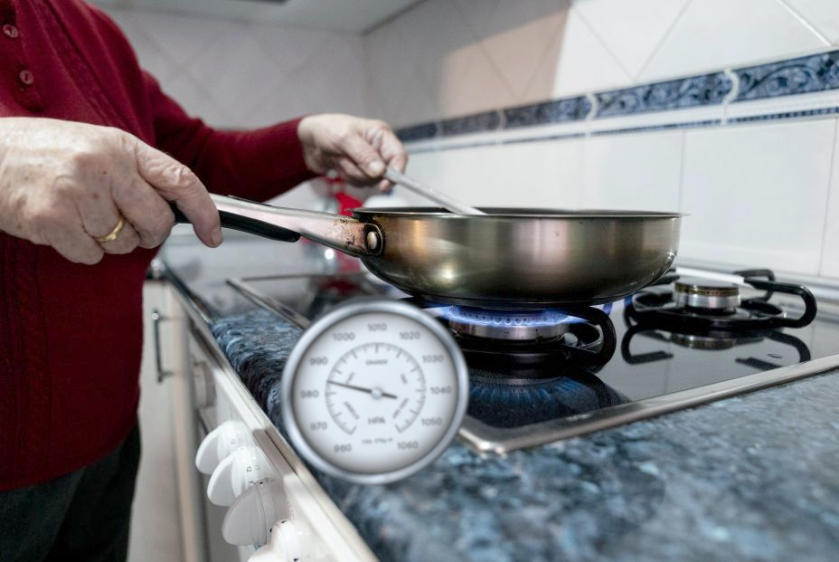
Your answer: 985,hPa
